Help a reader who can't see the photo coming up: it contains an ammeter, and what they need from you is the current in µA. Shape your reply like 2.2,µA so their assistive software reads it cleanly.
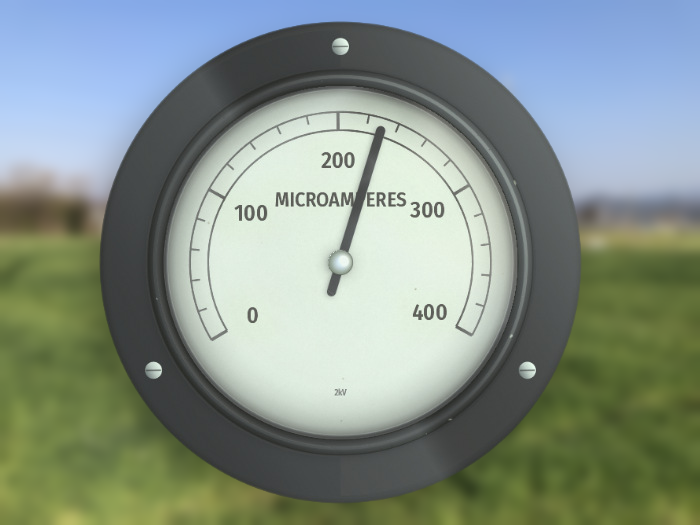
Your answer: 230,µA
